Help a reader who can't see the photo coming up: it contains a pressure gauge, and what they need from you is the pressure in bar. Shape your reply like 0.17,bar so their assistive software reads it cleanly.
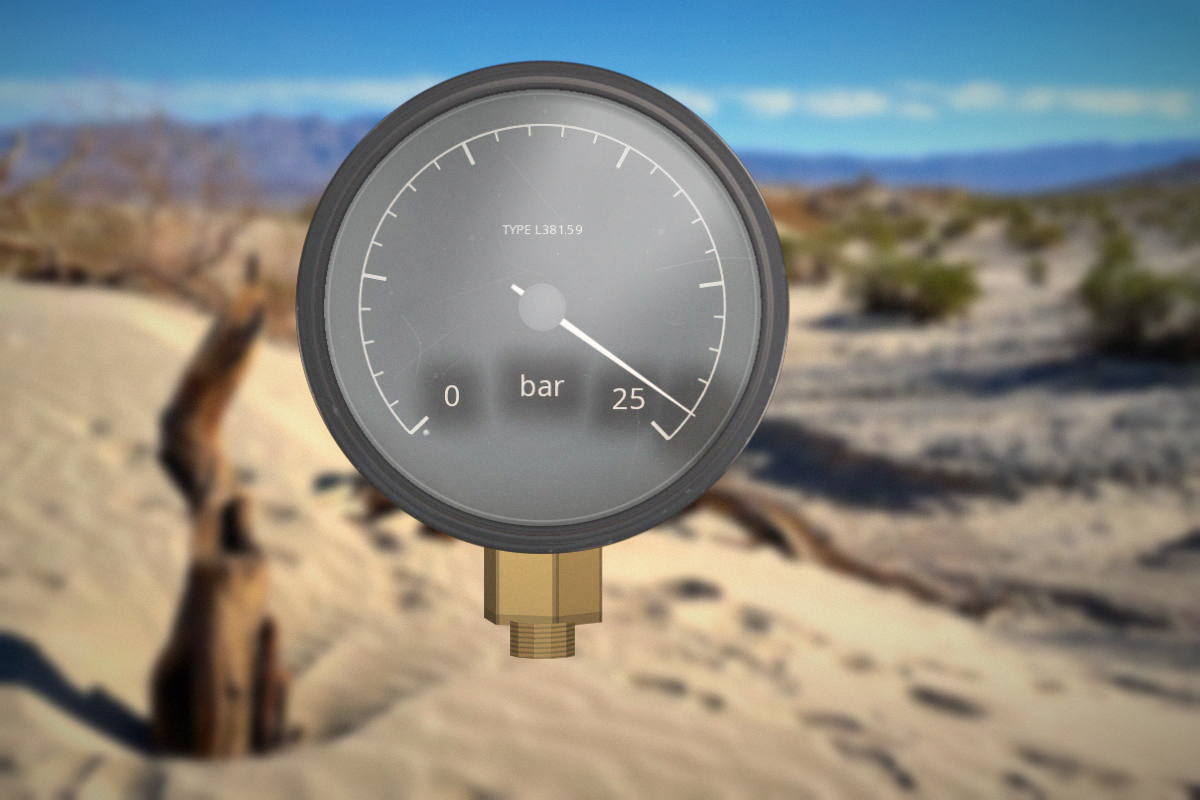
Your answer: 24,bar
